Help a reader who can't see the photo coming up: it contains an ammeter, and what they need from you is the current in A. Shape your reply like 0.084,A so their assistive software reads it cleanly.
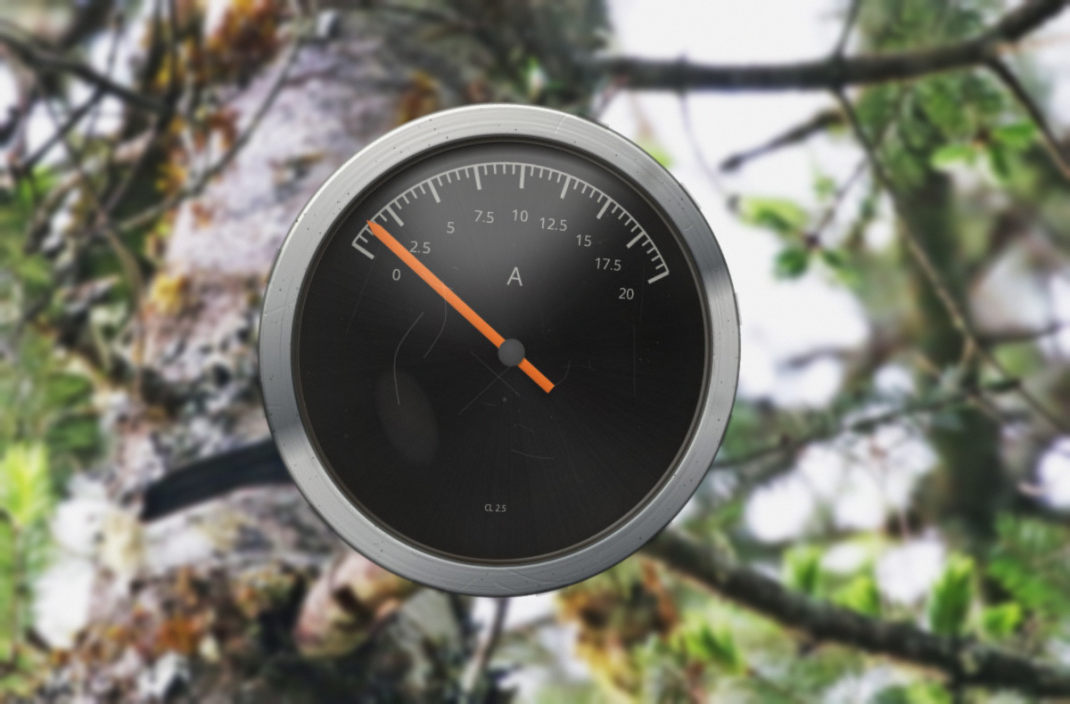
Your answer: 1.25,A
